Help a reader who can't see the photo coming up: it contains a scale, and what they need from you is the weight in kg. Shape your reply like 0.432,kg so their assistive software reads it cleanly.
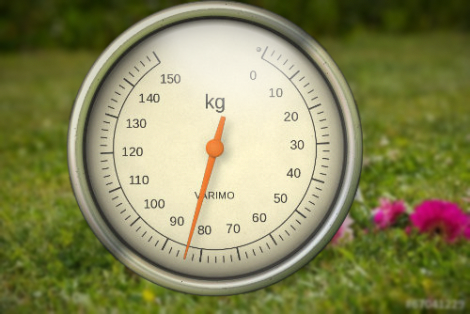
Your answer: 84,kg
